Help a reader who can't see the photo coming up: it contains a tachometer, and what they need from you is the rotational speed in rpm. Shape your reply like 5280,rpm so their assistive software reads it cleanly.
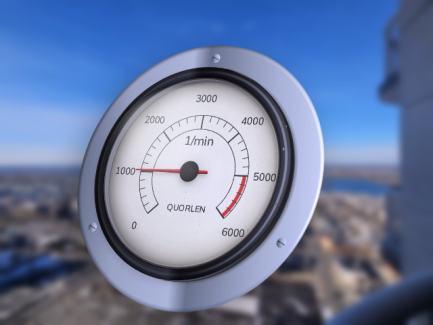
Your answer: 1000,rpm
